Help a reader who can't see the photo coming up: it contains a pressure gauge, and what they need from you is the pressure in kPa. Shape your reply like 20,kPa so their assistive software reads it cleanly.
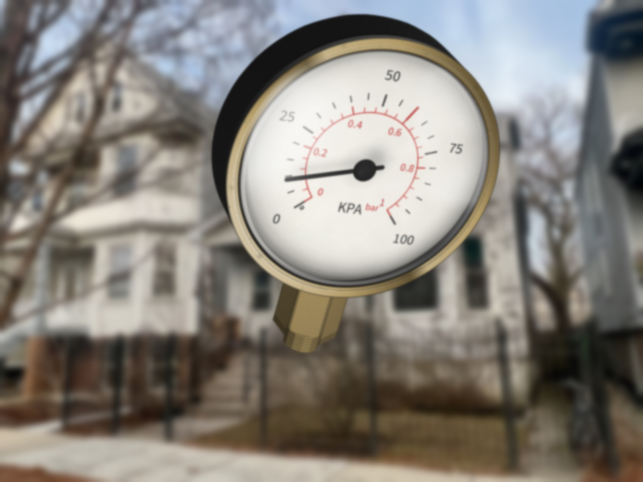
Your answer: 10,kPa
